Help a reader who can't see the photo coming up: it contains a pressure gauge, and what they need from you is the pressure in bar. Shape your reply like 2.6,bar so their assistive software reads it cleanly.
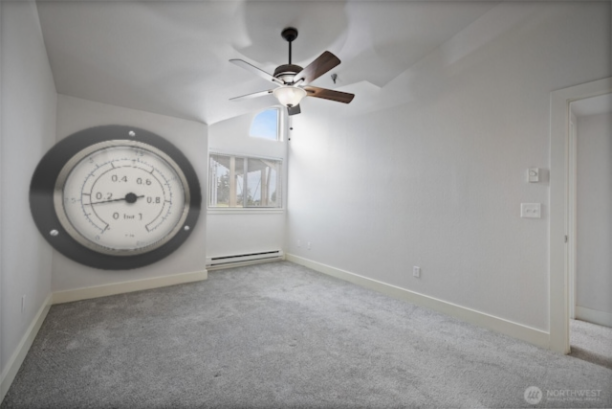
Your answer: 0.15,bar
